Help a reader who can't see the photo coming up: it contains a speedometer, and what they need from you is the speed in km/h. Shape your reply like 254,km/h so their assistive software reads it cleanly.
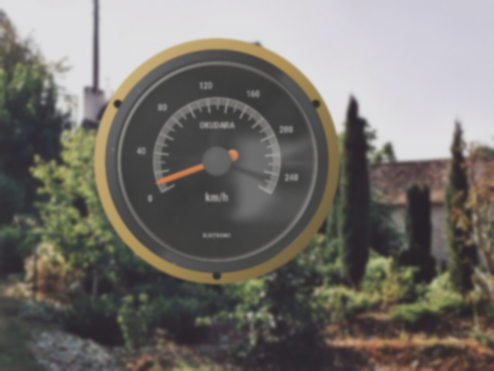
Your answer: 10,km/h
